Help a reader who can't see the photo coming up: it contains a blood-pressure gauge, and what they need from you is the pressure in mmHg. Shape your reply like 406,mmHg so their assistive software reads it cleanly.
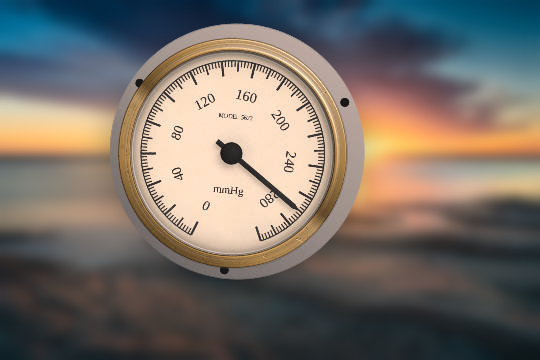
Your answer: 270,mmHg
